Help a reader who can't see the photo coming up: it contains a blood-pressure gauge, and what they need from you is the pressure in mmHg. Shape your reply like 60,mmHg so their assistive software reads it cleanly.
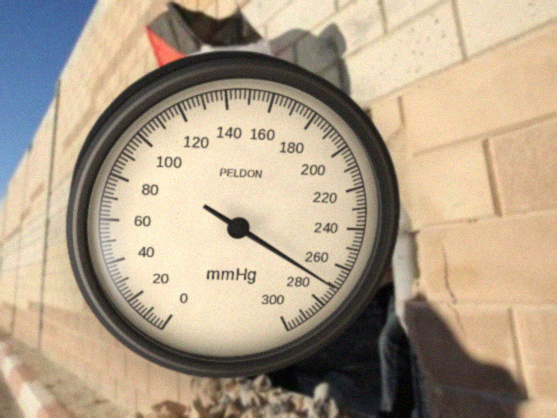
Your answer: 270,mmHg
